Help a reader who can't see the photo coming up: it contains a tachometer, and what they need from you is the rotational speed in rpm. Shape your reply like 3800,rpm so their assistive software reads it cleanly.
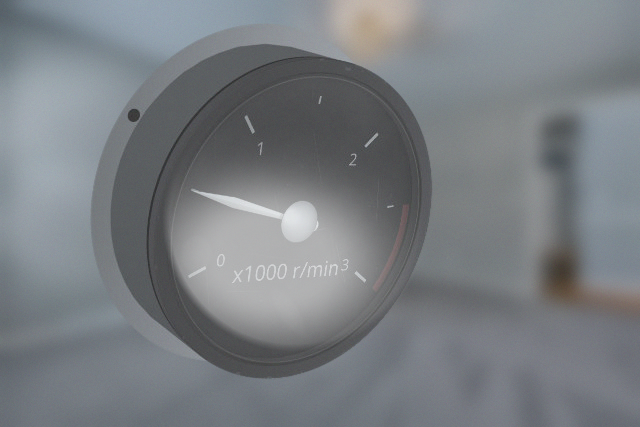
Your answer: 500,rpm
